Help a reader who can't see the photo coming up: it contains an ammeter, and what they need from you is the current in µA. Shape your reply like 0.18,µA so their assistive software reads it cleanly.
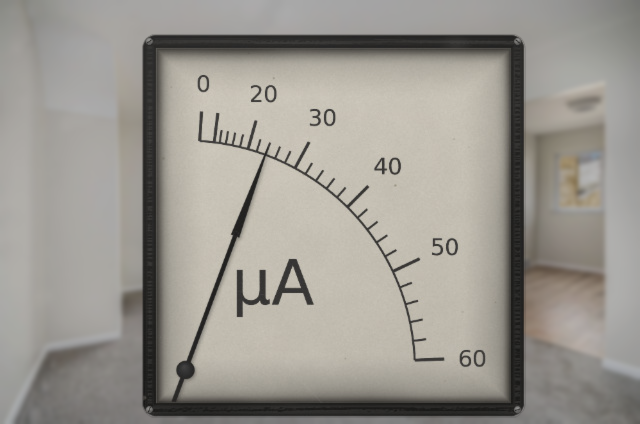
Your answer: 24,µA
